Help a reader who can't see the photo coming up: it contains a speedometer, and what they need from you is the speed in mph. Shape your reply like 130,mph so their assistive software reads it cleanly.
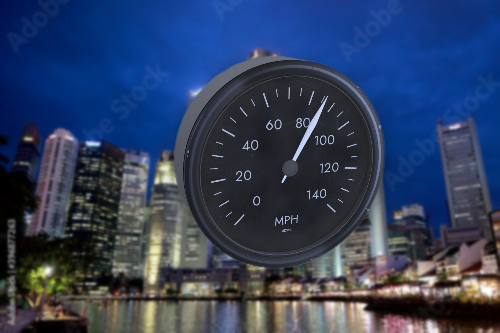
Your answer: 85,mph
